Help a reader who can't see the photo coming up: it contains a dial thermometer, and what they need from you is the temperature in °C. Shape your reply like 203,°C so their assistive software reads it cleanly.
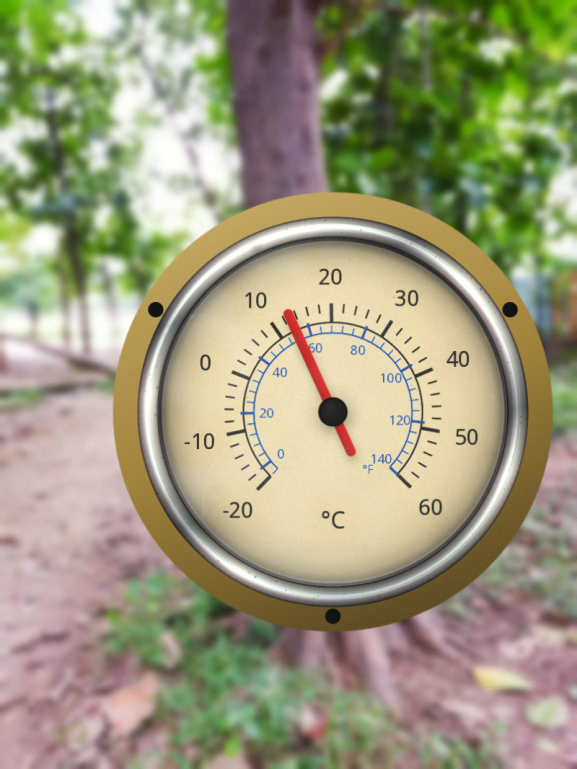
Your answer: 13,°C
